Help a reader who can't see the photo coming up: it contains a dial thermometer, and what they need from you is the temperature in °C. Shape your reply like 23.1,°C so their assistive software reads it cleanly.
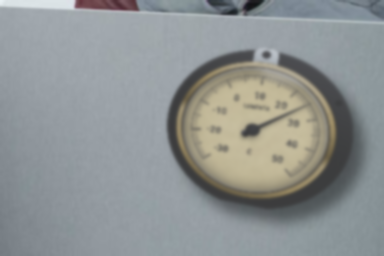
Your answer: 25,°C
